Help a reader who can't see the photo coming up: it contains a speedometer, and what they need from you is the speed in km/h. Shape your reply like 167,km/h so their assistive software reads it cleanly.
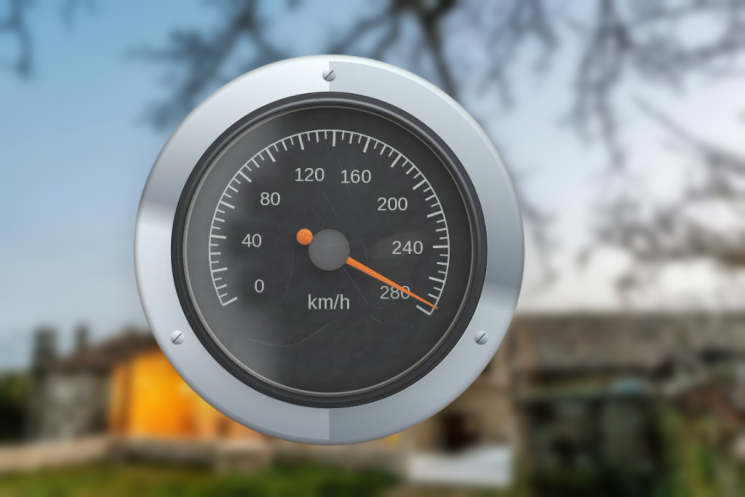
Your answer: 275,km/h
